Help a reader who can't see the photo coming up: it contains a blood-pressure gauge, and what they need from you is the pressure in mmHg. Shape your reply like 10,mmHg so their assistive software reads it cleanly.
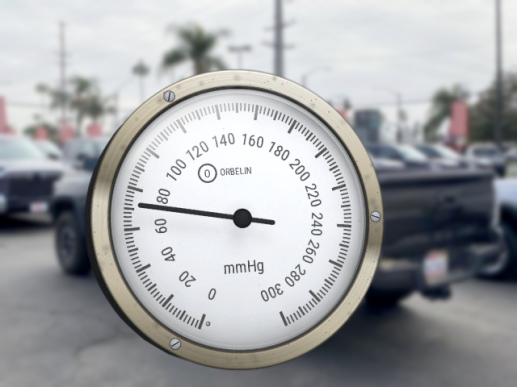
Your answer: 72,mmHg
